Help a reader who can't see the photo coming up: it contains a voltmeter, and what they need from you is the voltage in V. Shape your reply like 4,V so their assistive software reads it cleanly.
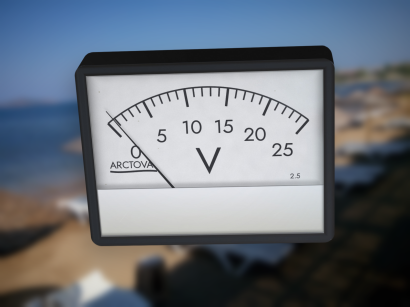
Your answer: 1,V
